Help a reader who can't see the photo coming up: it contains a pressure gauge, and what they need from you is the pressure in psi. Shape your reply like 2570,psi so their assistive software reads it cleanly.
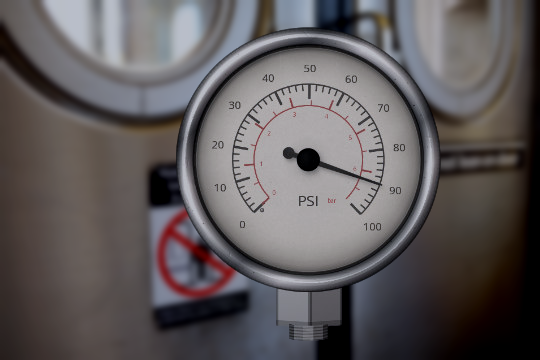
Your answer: 90,psi
